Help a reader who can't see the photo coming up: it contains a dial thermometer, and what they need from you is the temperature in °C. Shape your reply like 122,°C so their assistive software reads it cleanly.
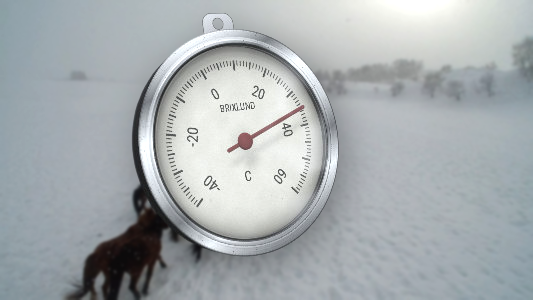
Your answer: 35,°C
